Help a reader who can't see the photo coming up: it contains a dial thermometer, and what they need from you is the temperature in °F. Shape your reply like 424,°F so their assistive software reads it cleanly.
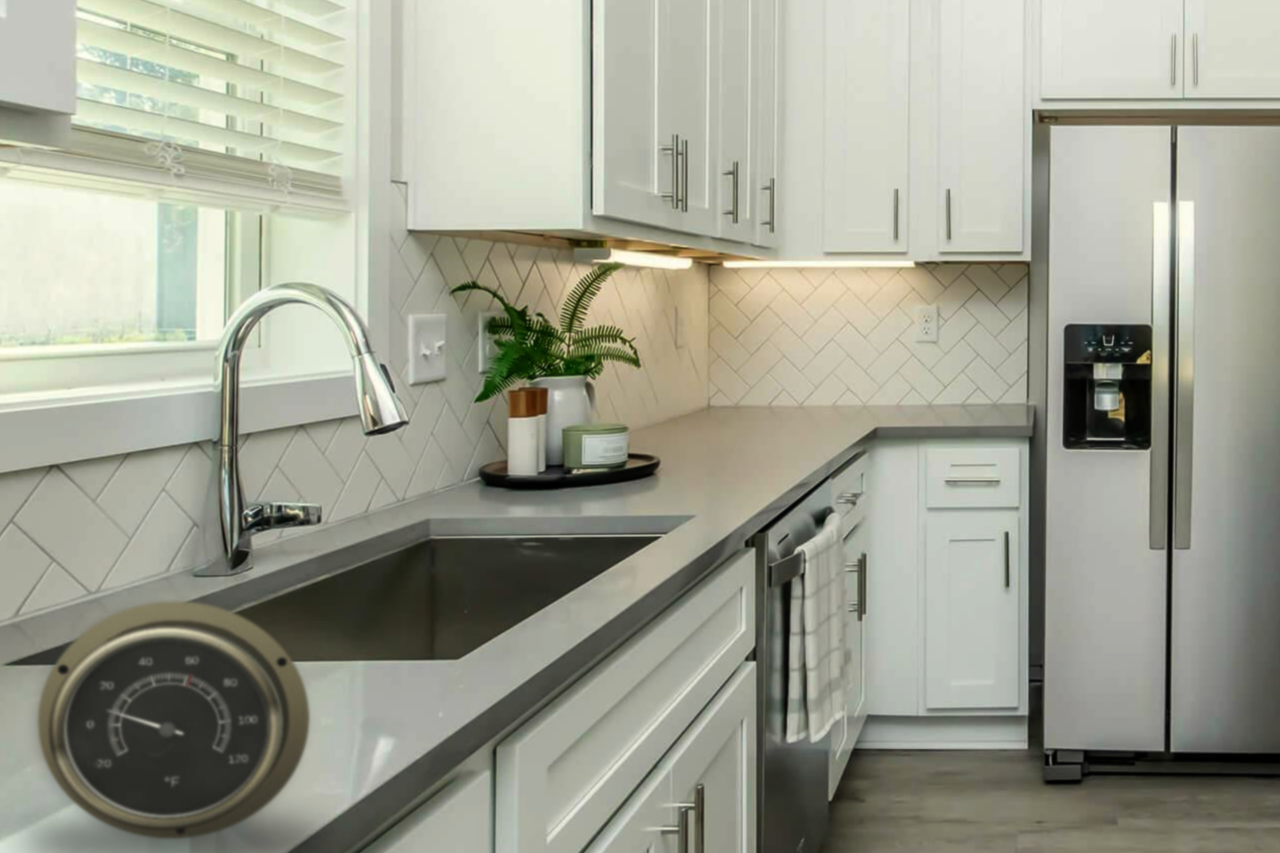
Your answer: 10,°F
